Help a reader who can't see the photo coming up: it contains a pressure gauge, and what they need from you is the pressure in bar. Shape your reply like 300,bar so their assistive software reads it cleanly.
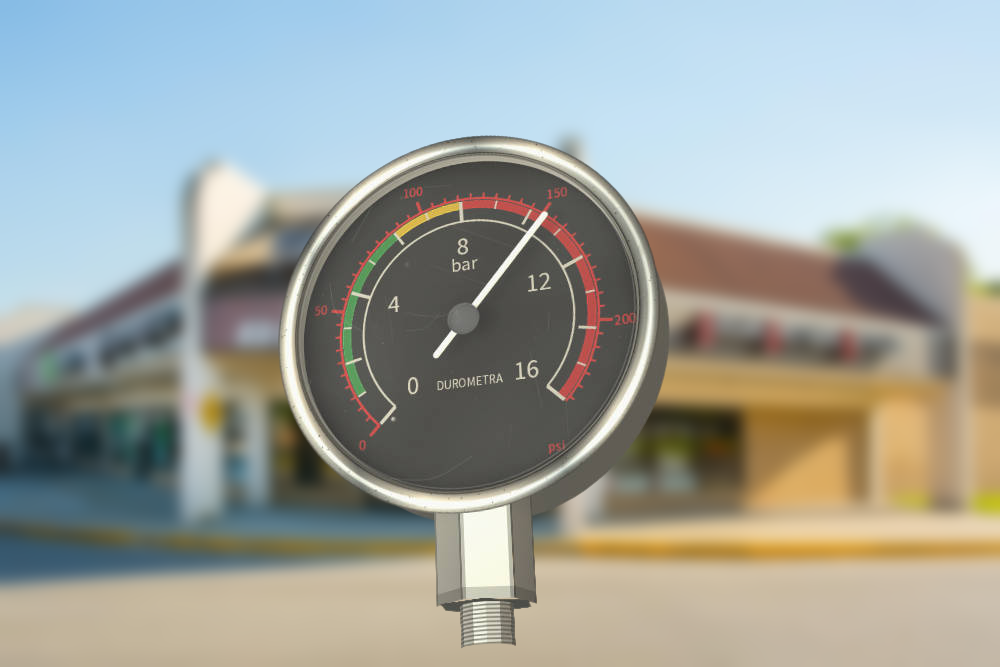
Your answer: 10.5,bar
